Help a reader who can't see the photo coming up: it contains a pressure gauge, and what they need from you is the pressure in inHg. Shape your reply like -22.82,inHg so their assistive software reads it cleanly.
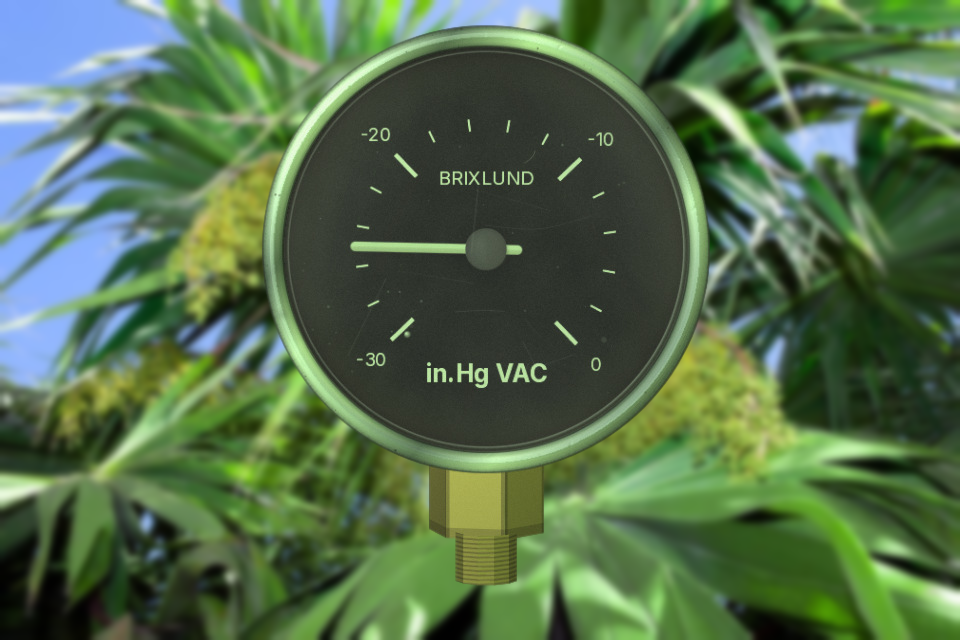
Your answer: -25,inHg
